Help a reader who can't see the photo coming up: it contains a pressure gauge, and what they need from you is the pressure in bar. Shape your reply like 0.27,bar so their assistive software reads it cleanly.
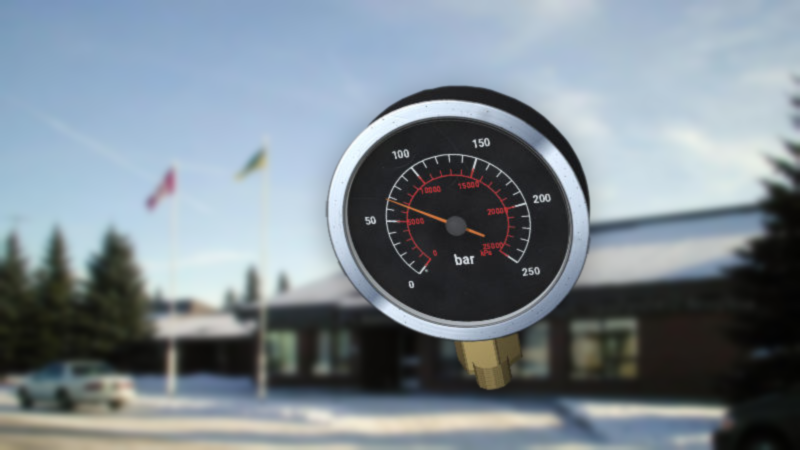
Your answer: 70,bar
